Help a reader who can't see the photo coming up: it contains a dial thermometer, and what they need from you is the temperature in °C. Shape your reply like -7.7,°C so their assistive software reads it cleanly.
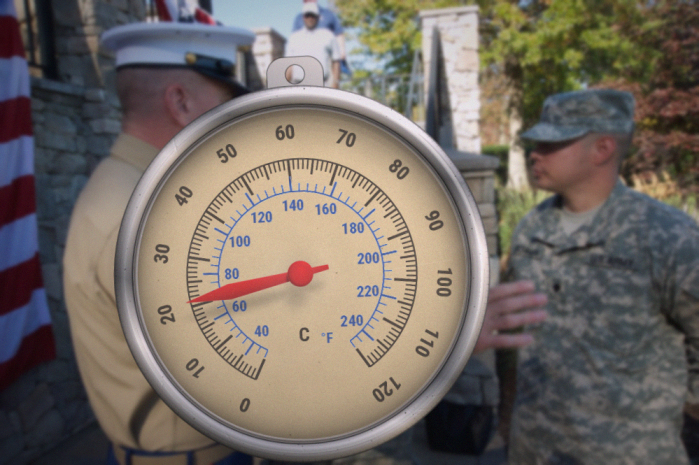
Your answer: 21,°C
